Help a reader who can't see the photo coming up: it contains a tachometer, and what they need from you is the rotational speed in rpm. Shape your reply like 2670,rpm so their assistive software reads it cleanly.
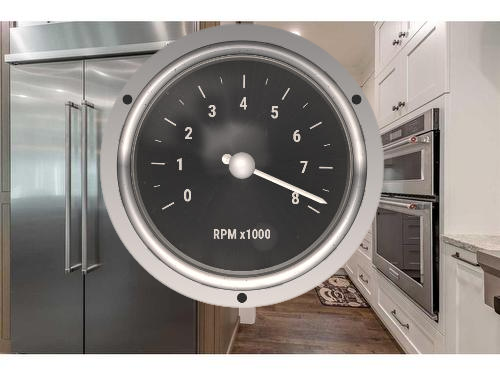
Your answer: 7750,rpm
